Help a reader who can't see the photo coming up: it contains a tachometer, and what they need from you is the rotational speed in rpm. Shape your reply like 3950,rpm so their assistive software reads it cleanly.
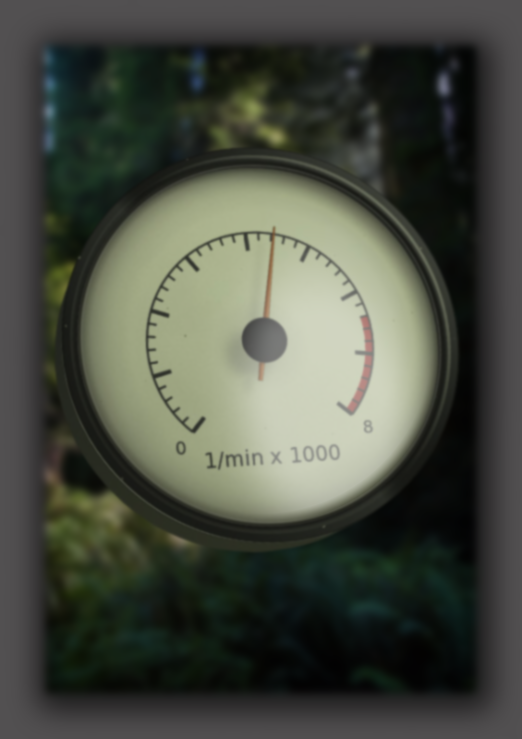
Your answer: 4400,rpm
